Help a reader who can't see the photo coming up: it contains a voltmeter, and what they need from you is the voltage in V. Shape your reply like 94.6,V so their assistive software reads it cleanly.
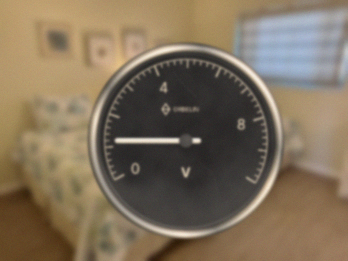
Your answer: 1.2,V
